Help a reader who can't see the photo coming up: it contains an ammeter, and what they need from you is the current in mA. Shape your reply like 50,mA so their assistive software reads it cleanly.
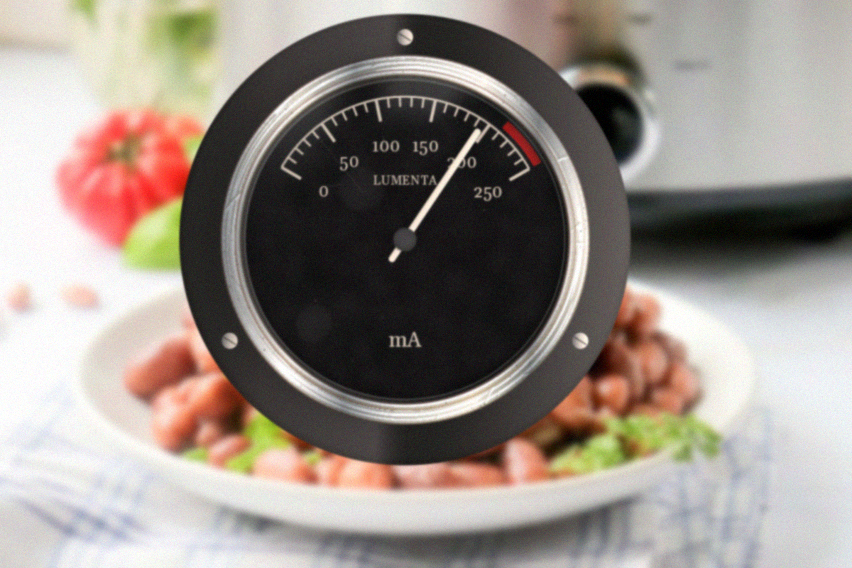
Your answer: 195,mA
